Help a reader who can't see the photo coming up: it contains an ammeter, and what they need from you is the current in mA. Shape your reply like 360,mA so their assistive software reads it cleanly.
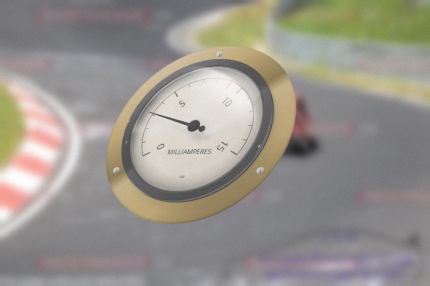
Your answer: 3,mA
